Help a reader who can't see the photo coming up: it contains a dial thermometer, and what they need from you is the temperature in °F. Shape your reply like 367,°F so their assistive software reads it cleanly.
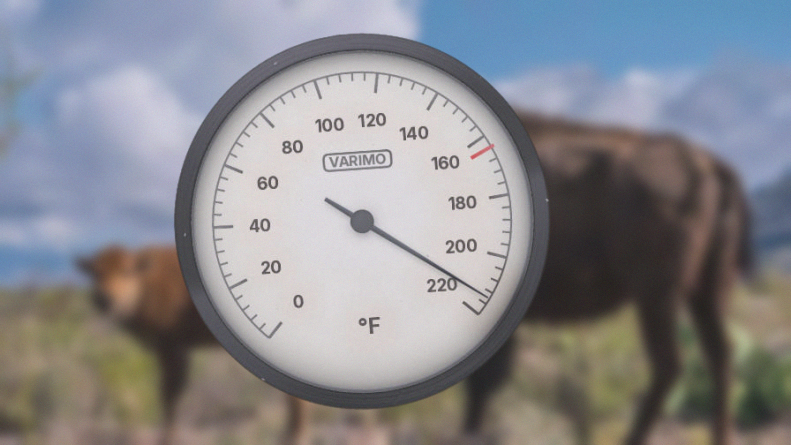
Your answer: 214,°F
